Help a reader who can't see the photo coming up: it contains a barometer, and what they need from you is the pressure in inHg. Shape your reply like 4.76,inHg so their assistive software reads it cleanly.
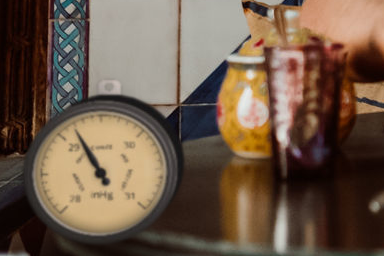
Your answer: 29.2,inHg
